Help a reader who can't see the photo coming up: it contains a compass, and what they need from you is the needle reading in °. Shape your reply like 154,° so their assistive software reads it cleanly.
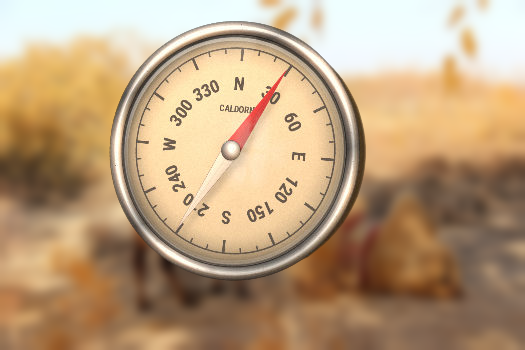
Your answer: 30,°
